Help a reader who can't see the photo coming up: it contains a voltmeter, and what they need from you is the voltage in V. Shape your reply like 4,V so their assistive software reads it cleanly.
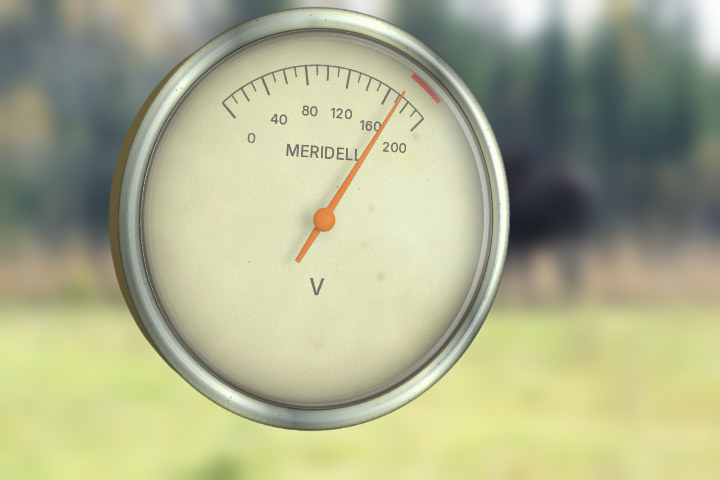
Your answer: 170,V
